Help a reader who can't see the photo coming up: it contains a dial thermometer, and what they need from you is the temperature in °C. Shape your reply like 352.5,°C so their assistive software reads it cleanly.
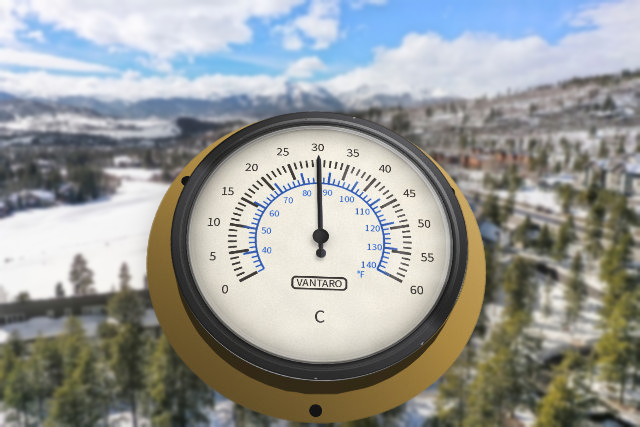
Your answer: 30,°C
